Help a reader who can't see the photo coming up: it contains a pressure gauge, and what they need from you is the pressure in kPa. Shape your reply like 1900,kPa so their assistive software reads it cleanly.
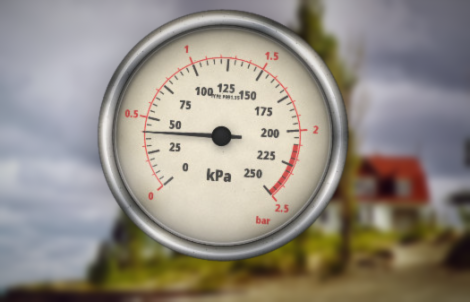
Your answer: 40,kPa
